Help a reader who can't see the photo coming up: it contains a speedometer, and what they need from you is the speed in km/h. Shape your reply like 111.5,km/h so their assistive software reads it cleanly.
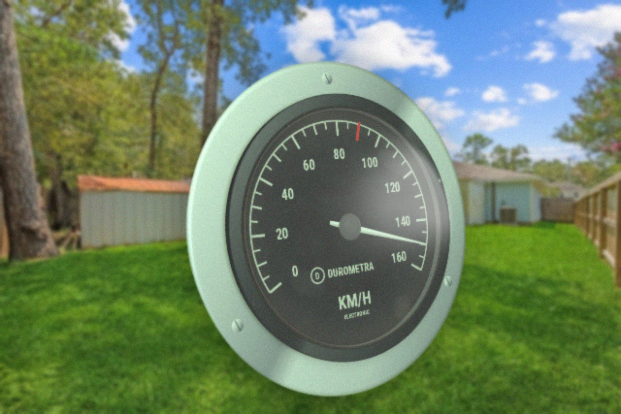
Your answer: 150,km/h
